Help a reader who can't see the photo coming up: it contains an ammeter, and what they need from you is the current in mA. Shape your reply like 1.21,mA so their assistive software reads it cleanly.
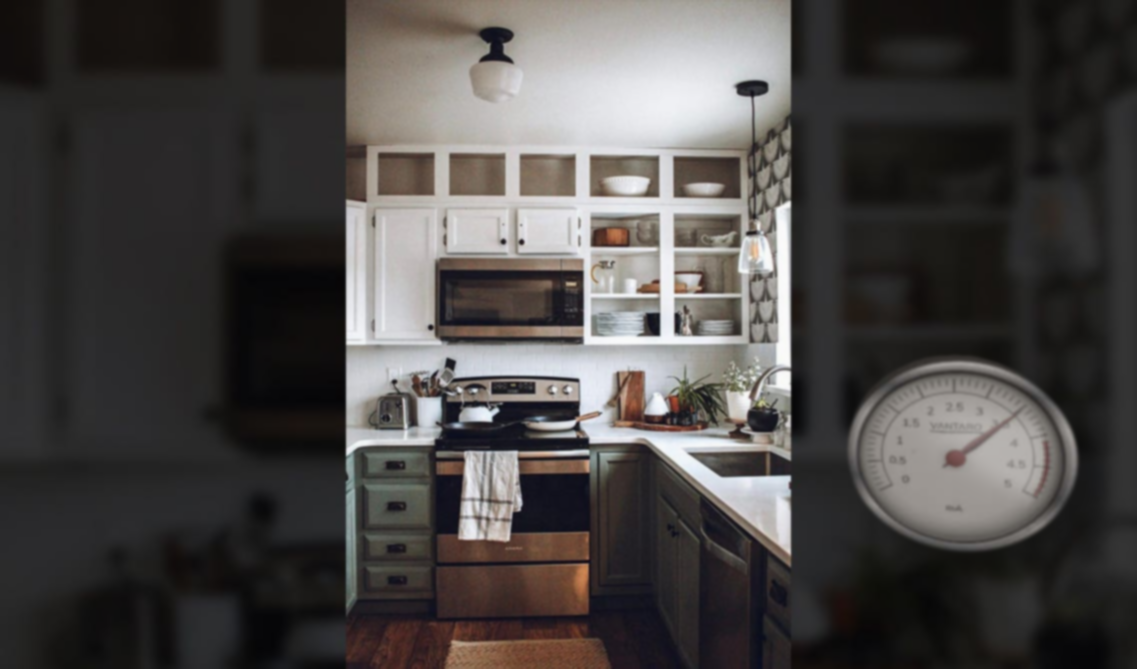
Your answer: 3.5,mA
